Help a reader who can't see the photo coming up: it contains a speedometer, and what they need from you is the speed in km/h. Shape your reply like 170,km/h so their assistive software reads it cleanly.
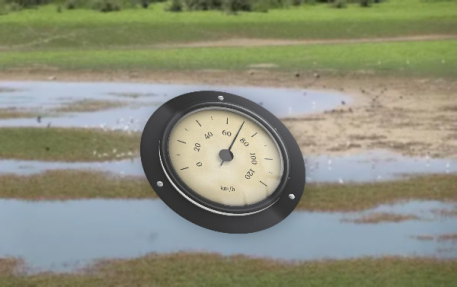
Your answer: 70,km/h
